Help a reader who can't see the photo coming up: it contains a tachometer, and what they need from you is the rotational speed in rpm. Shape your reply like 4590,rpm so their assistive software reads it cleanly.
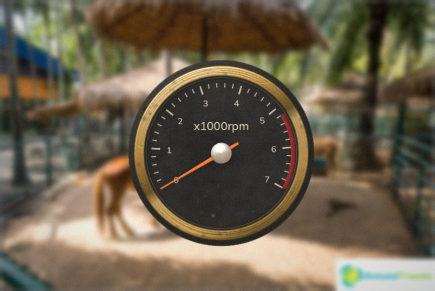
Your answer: 0,rpm
